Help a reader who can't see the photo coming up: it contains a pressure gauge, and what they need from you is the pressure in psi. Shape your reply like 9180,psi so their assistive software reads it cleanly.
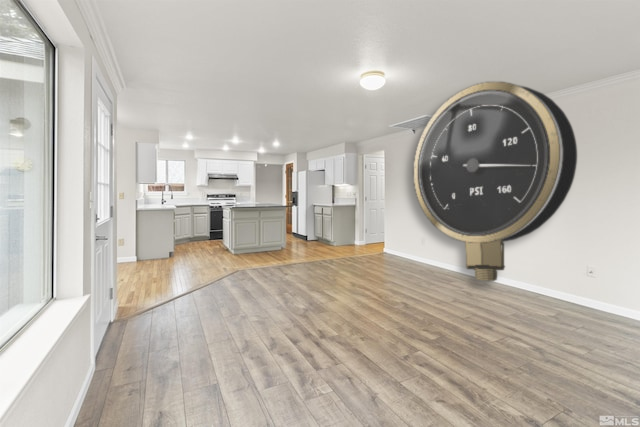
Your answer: 140,psi
